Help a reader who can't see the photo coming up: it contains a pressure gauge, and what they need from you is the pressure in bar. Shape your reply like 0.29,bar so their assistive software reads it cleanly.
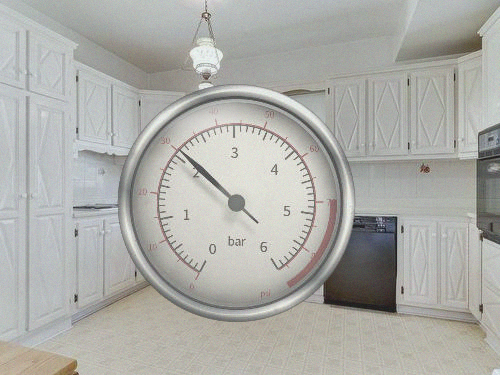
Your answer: 2.1,bar
